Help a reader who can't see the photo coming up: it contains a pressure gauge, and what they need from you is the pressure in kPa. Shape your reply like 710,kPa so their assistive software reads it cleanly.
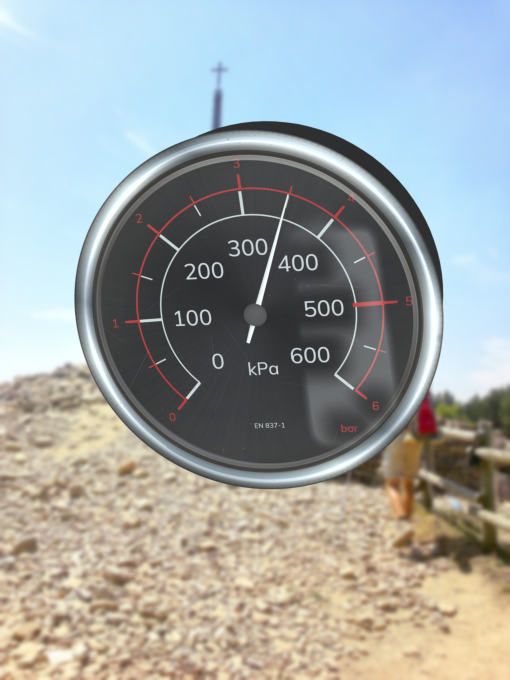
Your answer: 350,kPa
